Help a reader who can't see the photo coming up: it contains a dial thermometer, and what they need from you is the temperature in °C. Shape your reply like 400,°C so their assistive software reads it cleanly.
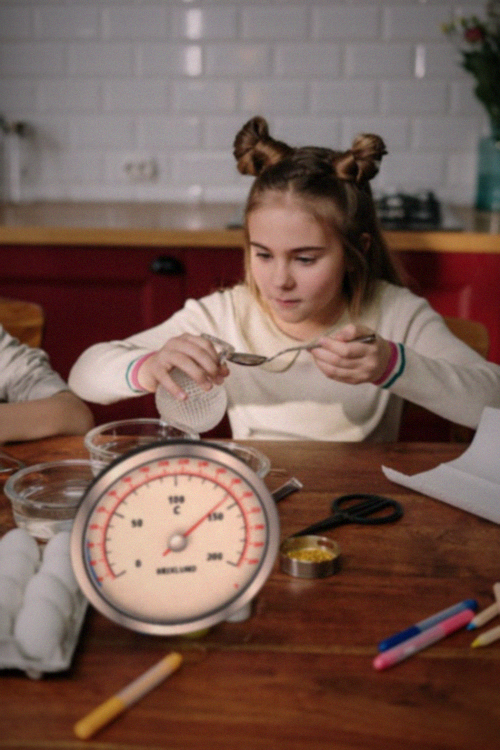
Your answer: 140,°C
